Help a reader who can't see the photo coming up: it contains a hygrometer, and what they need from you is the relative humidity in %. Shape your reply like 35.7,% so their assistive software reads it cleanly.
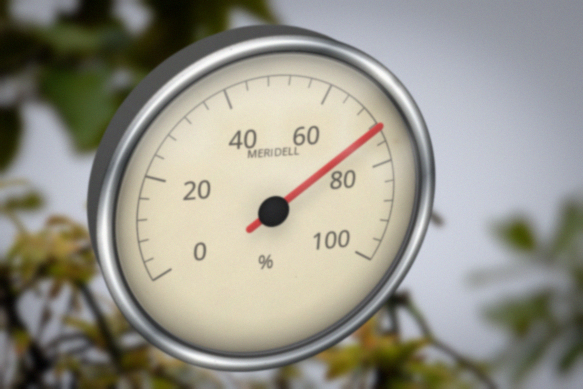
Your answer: 72,%
